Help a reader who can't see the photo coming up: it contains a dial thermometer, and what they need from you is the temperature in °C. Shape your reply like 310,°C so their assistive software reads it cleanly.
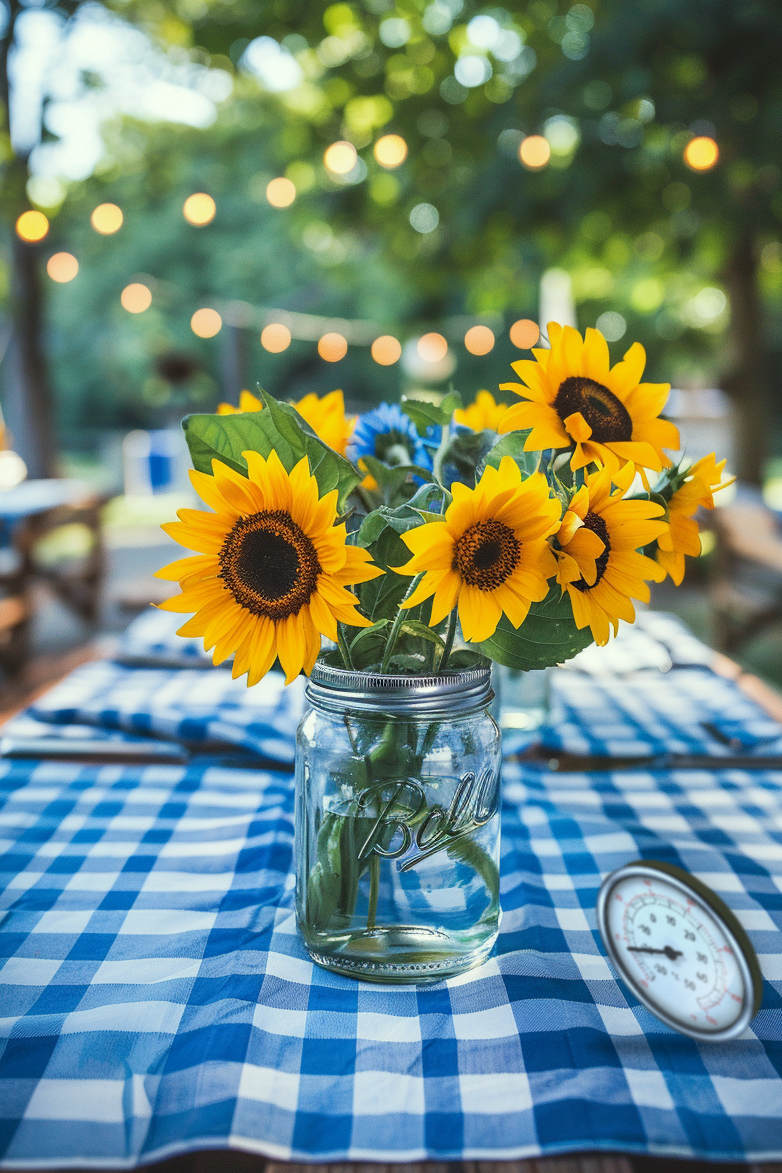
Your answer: -20,°C
